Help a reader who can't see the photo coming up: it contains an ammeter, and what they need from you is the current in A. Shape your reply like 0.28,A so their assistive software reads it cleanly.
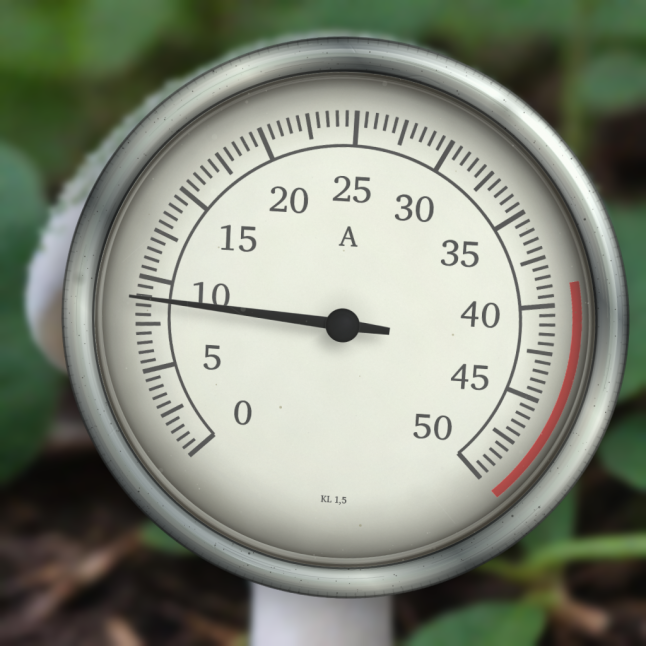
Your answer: 9,A
